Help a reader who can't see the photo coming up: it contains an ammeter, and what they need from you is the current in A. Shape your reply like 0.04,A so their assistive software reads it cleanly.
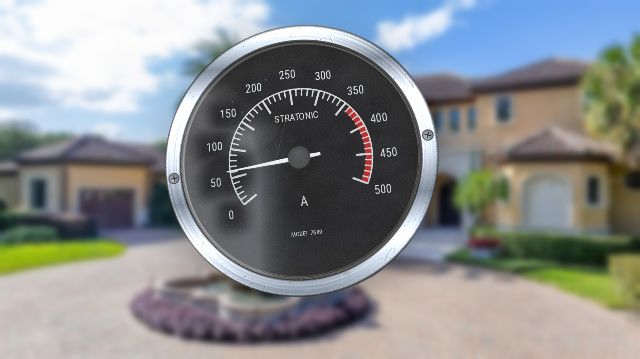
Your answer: 60,A
